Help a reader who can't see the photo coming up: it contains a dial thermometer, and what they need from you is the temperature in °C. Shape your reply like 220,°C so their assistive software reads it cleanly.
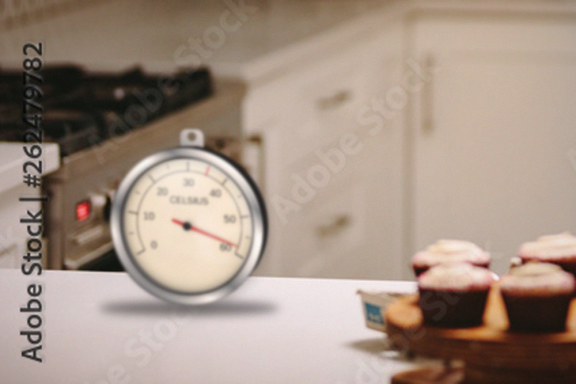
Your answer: 57.5,°C
